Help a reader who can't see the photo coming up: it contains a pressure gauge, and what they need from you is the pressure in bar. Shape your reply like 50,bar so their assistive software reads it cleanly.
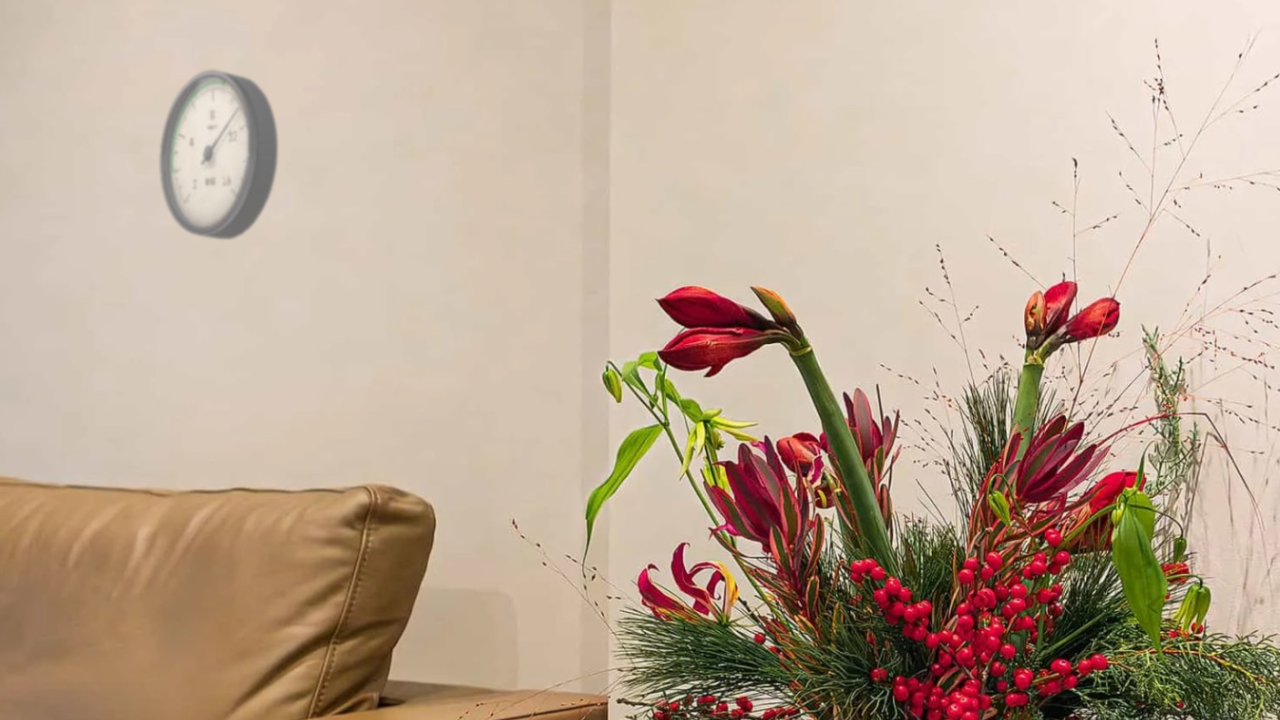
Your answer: 11,bar
